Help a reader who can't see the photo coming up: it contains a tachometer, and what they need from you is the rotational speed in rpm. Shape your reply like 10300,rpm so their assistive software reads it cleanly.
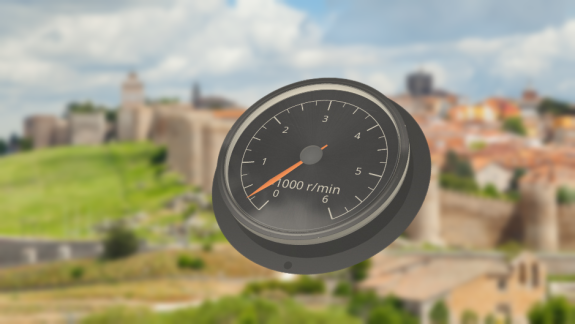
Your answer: 250,rpm
